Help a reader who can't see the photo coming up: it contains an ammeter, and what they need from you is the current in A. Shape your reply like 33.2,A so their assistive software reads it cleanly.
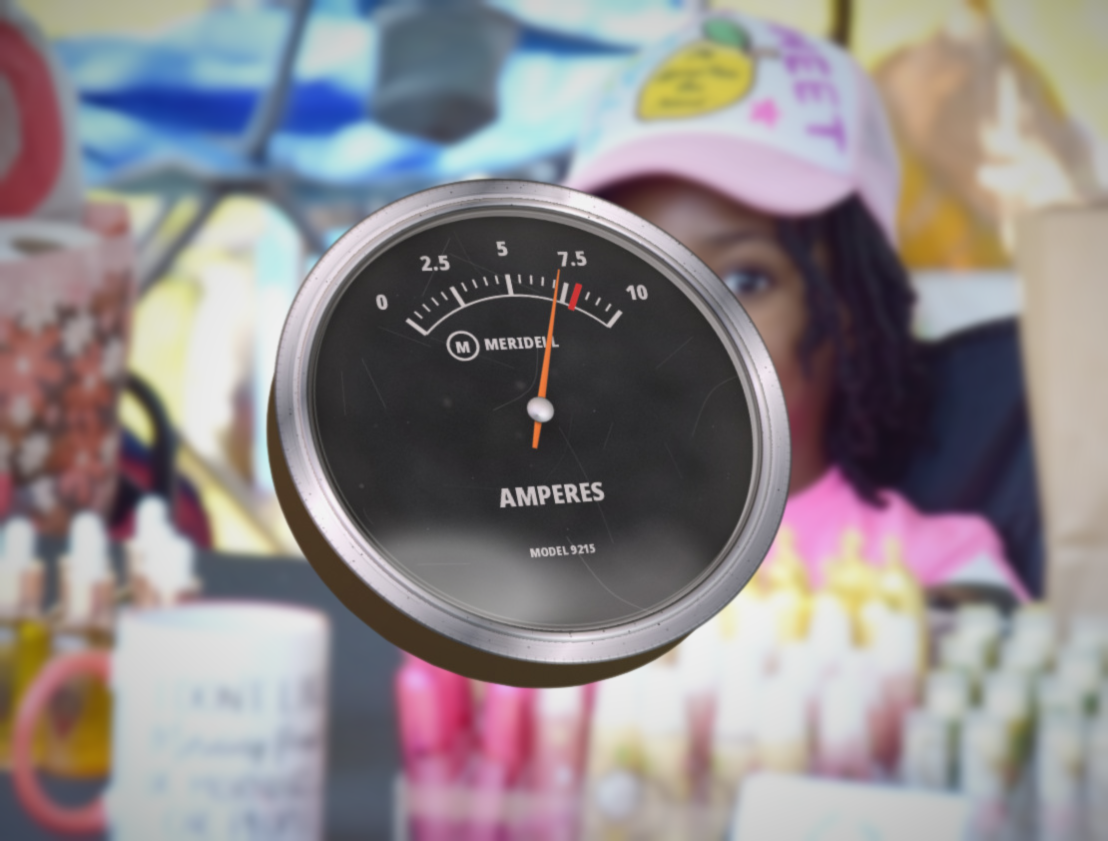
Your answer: 7,A
